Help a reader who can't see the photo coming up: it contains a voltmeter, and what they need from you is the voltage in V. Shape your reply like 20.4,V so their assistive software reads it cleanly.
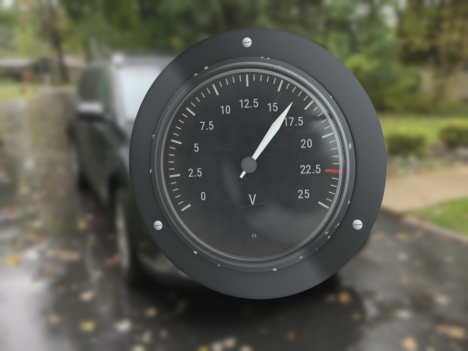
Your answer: 16.5,V
